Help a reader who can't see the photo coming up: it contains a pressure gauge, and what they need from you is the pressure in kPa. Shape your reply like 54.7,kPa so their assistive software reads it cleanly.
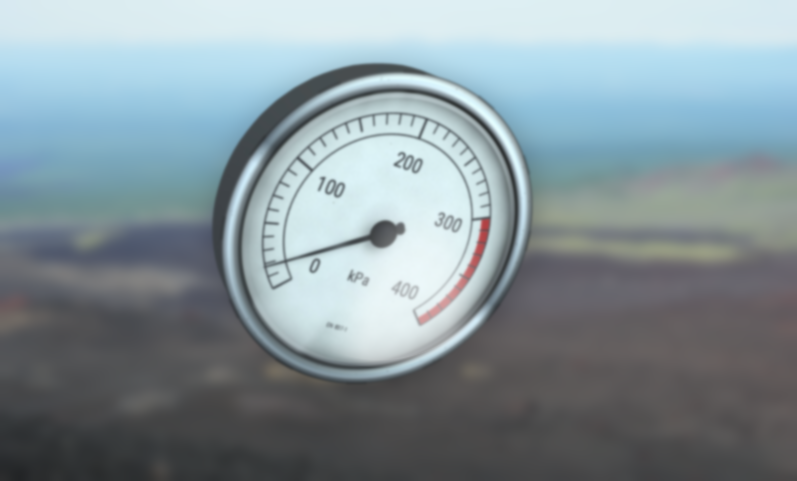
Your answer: 20,kPa
